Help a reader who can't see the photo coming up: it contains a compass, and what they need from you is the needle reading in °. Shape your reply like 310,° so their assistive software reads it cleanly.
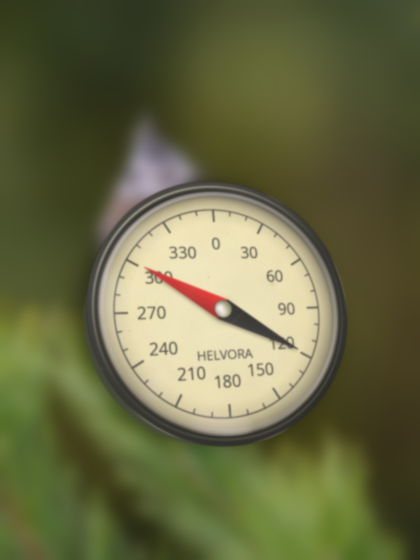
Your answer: 300,°
